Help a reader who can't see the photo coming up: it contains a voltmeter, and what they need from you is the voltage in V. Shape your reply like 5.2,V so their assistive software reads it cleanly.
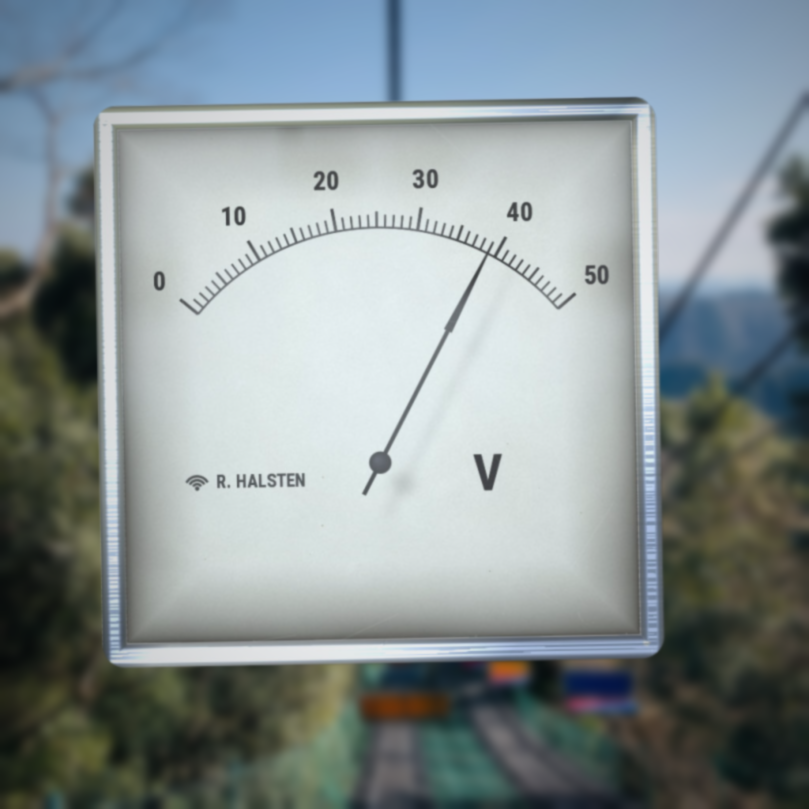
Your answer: 39,V
